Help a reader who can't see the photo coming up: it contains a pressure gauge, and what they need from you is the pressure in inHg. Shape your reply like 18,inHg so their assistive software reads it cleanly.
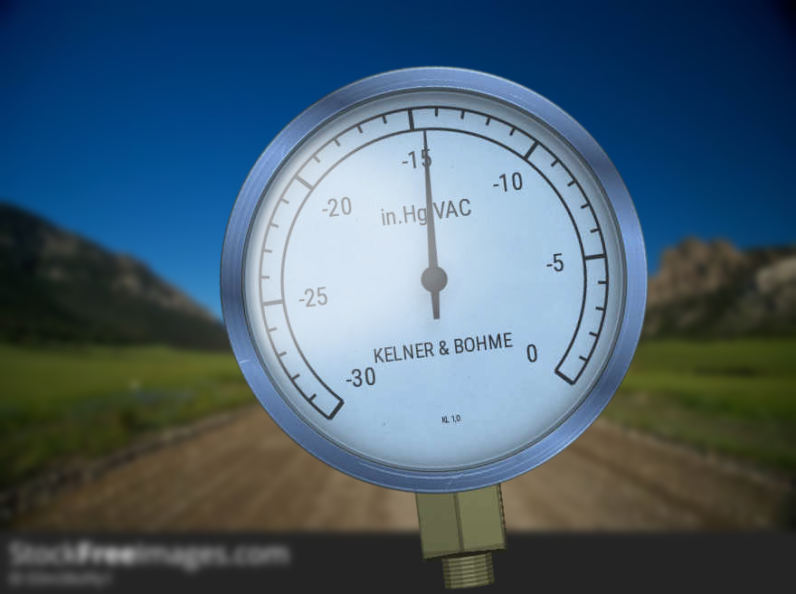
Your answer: -14.5,inHg
